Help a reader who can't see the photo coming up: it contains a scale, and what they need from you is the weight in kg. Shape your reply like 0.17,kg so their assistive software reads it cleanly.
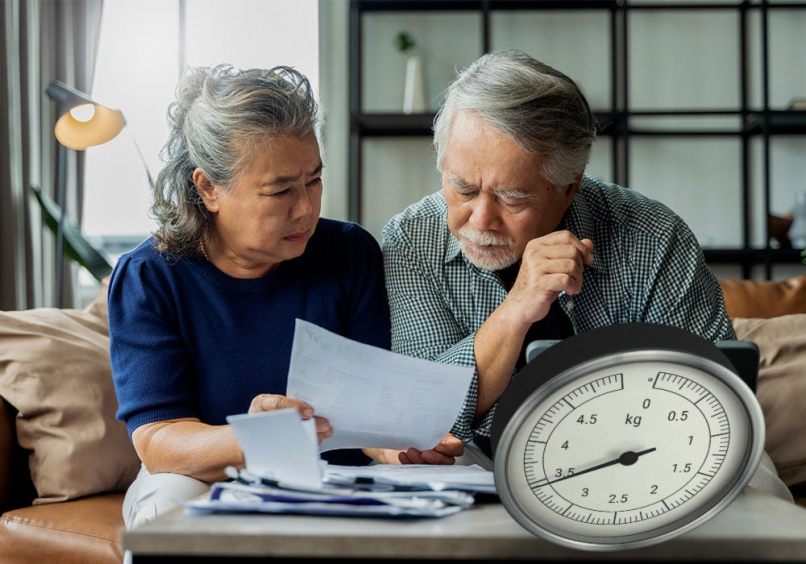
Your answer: 3.5,kg
